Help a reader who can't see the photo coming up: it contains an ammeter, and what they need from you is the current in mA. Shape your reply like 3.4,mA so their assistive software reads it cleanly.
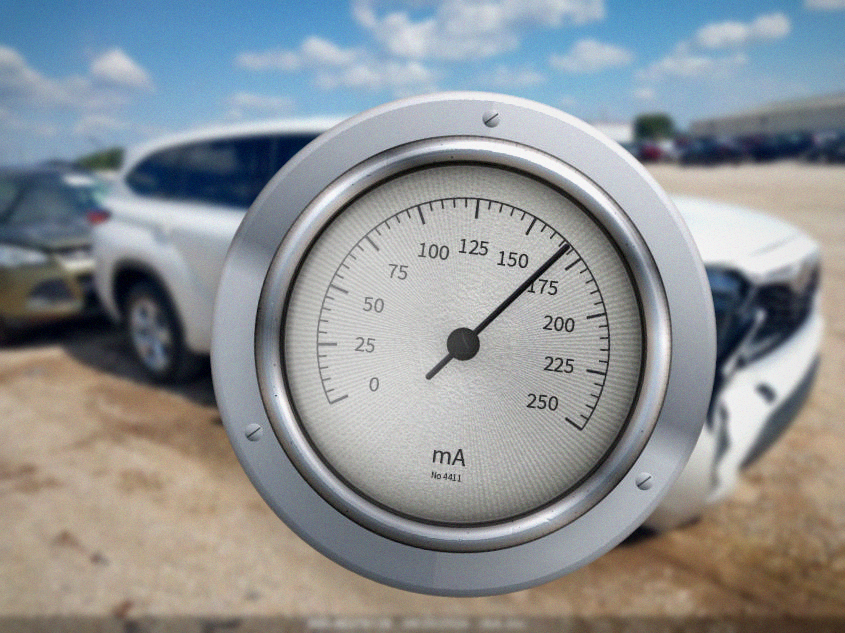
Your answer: 167.5,mA
